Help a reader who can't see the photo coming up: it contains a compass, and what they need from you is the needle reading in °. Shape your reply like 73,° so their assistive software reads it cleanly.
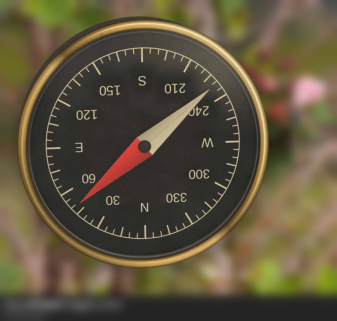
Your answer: 50,°
